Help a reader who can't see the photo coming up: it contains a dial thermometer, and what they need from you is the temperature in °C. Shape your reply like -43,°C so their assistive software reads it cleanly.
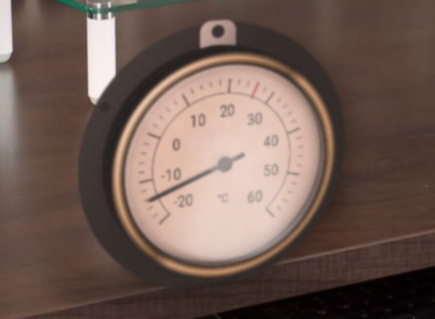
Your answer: -14,°C
